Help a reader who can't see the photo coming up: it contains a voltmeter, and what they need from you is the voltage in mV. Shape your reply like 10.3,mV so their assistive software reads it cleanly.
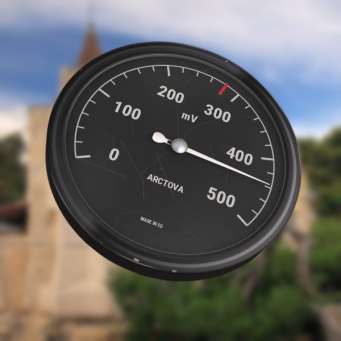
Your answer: 440,mV
